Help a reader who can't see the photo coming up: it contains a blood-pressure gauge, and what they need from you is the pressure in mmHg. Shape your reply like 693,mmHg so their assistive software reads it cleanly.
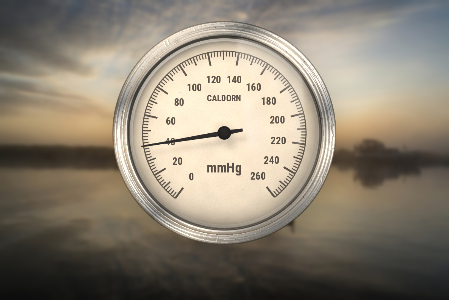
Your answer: 40,mmHg
